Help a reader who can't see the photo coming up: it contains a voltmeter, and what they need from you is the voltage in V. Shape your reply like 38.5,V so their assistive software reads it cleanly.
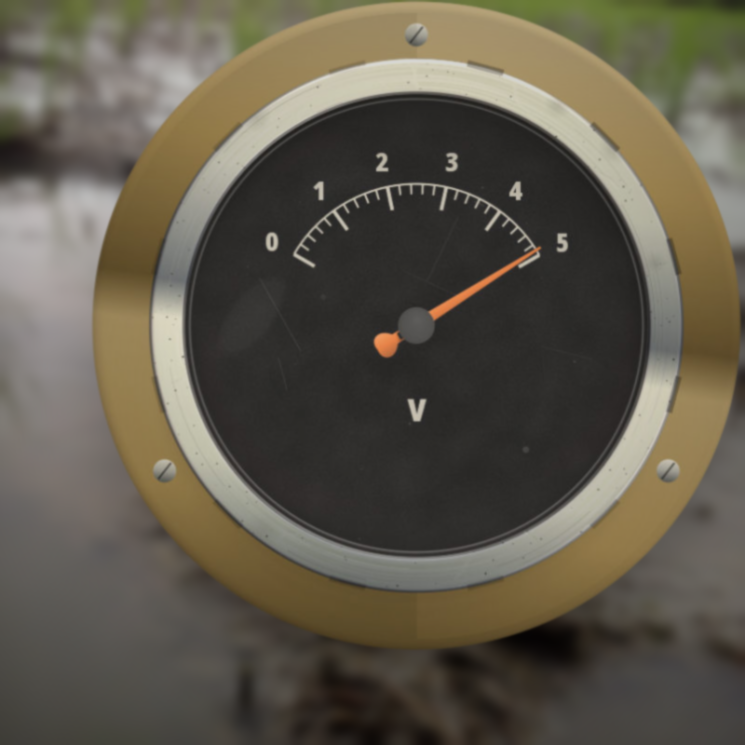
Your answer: 4.9,V
